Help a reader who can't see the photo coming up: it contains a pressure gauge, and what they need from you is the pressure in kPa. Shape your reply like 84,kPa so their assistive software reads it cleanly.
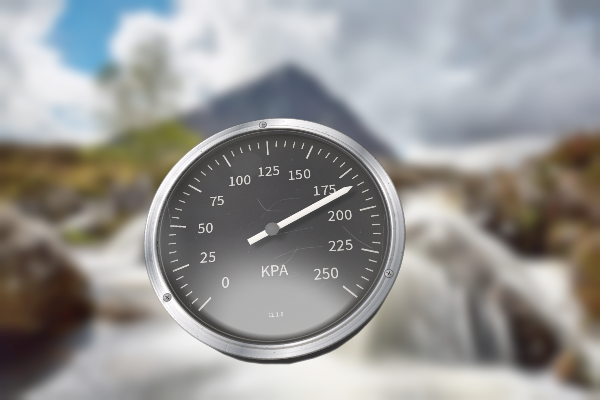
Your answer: 185,kPa
